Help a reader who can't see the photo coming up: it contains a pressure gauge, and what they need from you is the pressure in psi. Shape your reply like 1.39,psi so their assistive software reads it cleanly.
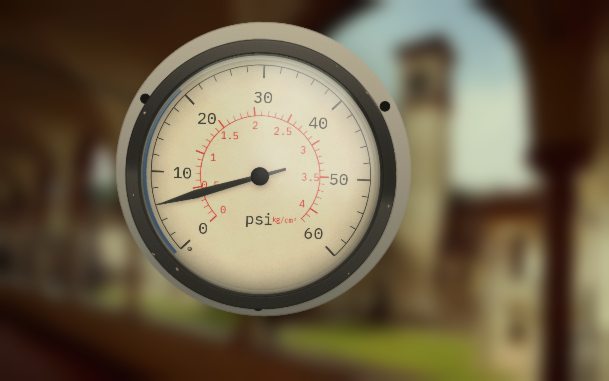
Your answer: 6,psi
